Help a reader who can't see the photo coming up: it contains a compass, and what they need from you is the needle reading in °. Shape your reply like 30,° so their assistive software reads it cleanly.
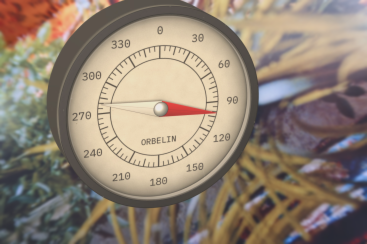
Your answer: 100,°
